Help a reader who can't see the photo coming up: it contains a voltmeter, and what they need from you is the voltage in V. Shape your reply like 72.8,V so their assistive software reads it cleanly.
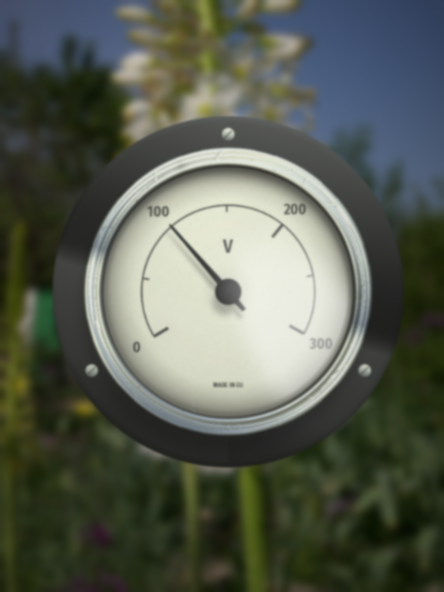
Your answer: 100,V
